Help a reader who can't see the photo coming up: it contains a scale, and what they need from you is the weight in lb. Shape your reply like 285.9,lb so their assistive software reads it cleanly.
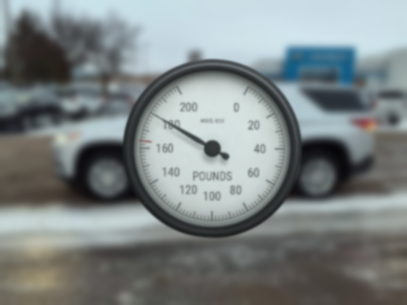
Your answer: 180,lb
